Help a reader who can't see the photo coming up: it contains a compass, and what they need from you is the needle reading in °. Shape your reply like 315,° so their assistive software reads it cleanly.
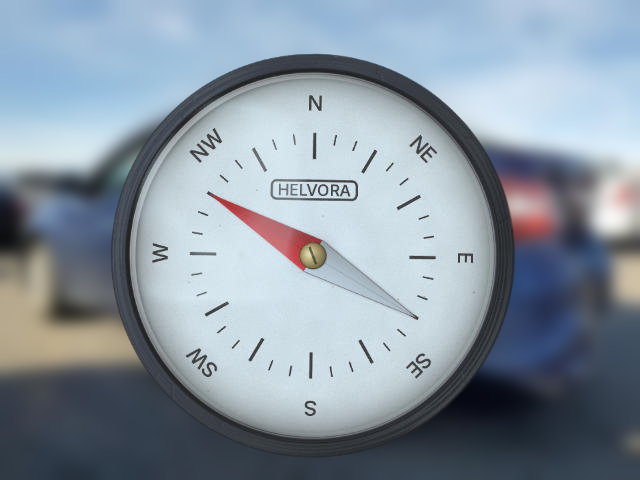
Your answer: 300,°
